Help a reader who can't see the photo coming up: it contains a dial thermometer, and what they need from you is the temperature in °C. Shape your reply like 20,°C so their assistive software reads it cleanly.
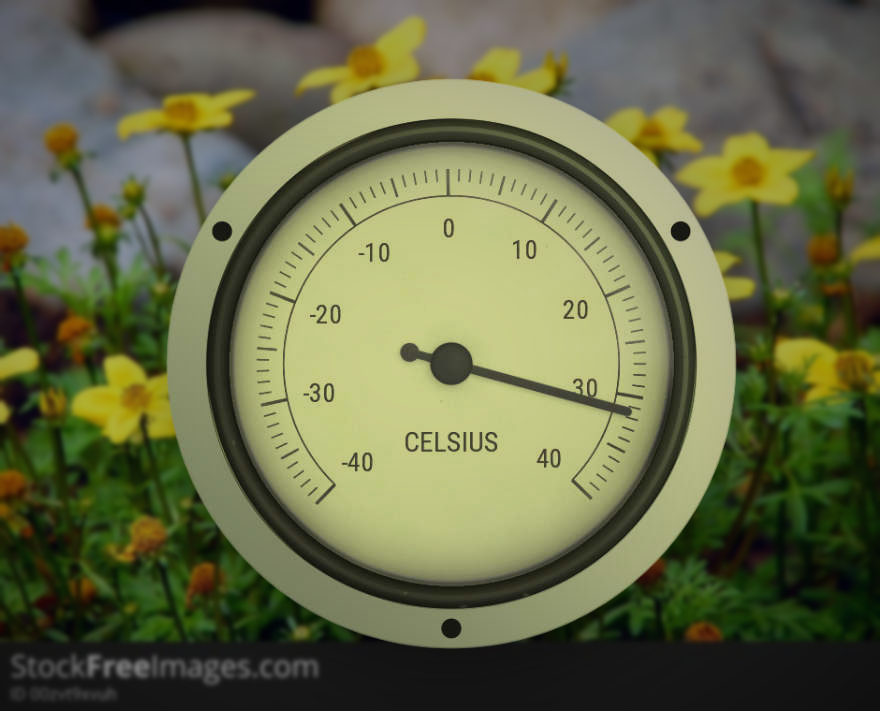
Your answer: 31.5,°C
